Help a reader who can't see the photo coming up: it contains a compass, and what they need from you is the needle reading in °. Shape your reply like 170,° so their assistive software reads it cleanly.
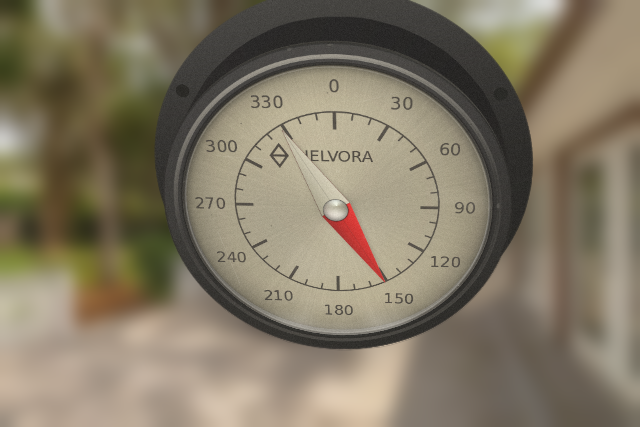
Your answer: 150,°
